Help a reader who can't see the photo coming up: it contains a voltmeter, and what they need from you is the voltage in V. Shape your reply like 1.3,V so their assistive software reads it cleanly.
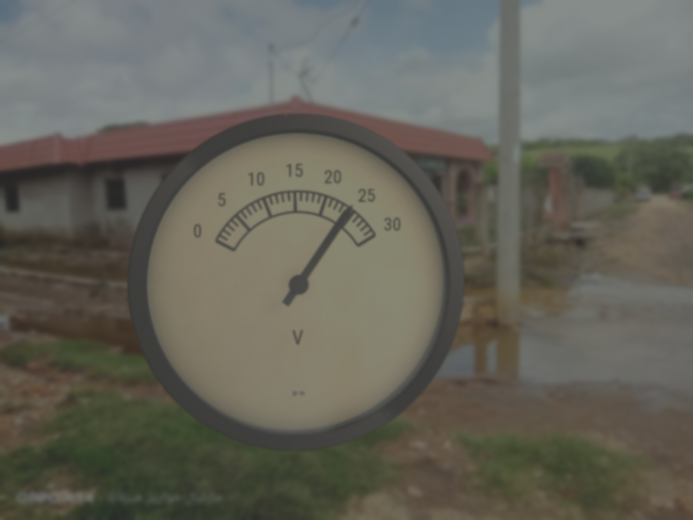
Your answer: 24,V
